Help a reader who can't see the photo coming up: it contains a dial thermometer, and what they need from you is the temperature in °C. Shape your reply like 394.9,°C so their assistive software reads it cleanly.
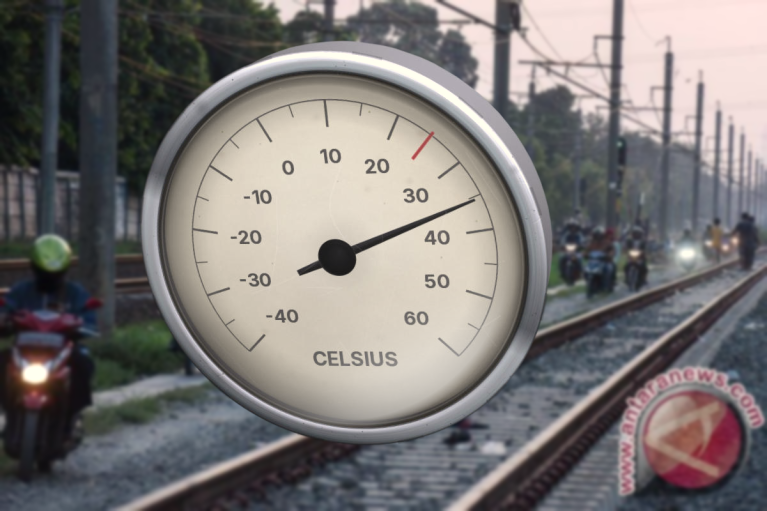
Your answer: 35,°C
